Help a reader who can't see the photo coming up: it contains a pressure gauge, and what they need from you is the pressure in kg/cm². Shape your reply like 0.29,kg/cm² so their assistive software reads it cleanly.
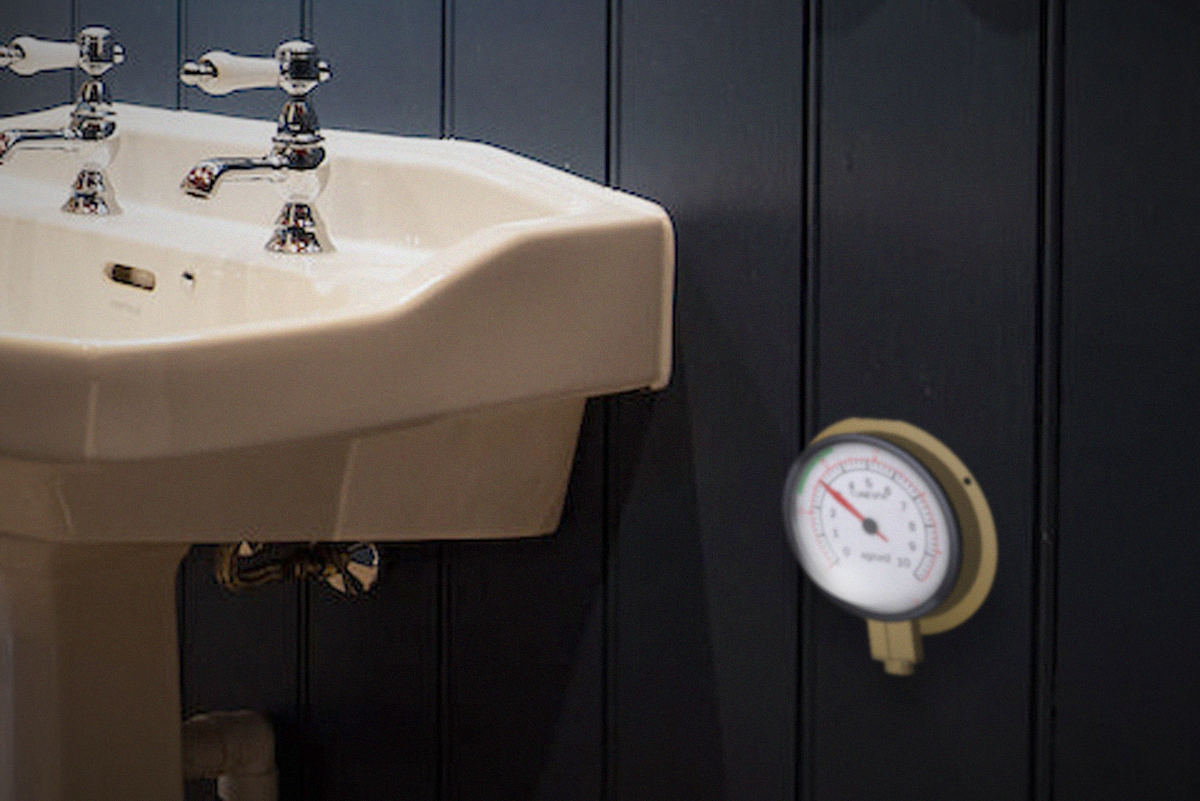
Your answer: 3,kg/cm²
